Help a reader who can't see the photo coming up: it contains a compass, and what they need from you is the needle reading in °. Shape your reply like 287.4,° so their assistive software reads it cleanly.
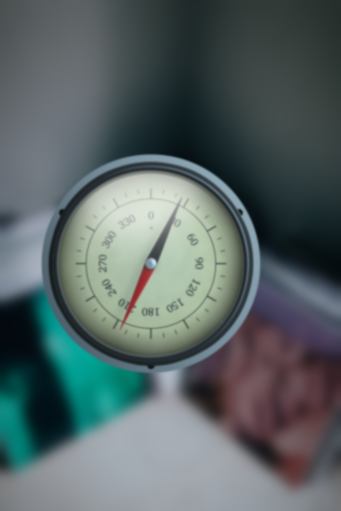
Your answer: 205,°
